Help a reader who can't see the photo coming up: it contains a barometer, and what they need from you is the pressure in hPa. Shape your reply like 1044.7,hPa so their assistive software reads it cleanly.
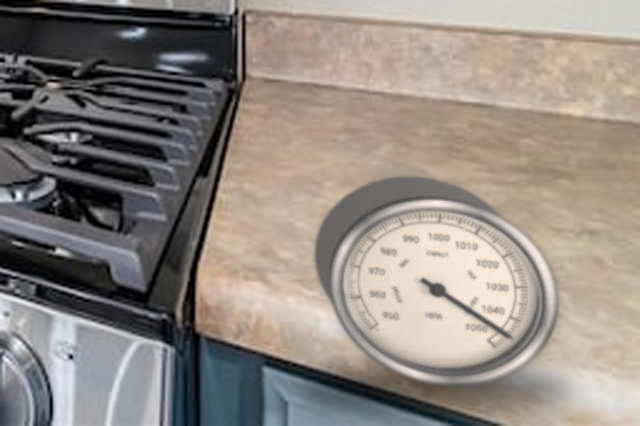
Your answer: 1045,hPa
